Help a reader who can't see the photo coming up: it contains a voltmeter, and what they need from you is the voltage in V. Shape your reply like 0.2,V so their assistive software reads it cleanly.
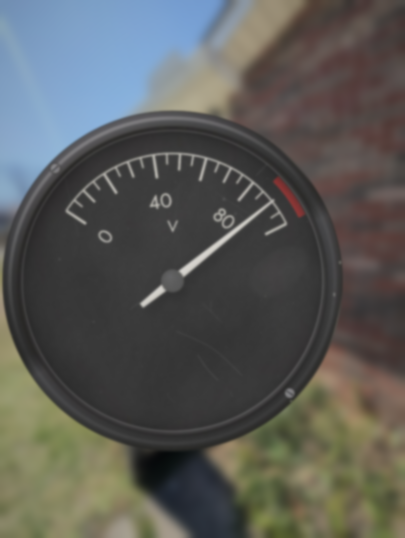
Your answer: 90,V
